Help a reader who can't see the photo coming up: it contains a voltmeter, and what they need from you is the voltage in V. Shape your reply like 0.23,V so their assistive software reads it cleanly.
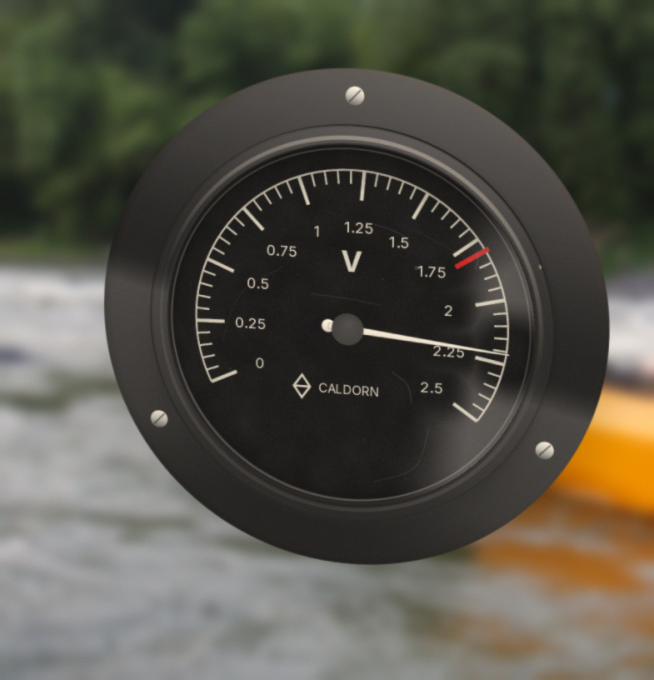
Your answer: 2.2,V
